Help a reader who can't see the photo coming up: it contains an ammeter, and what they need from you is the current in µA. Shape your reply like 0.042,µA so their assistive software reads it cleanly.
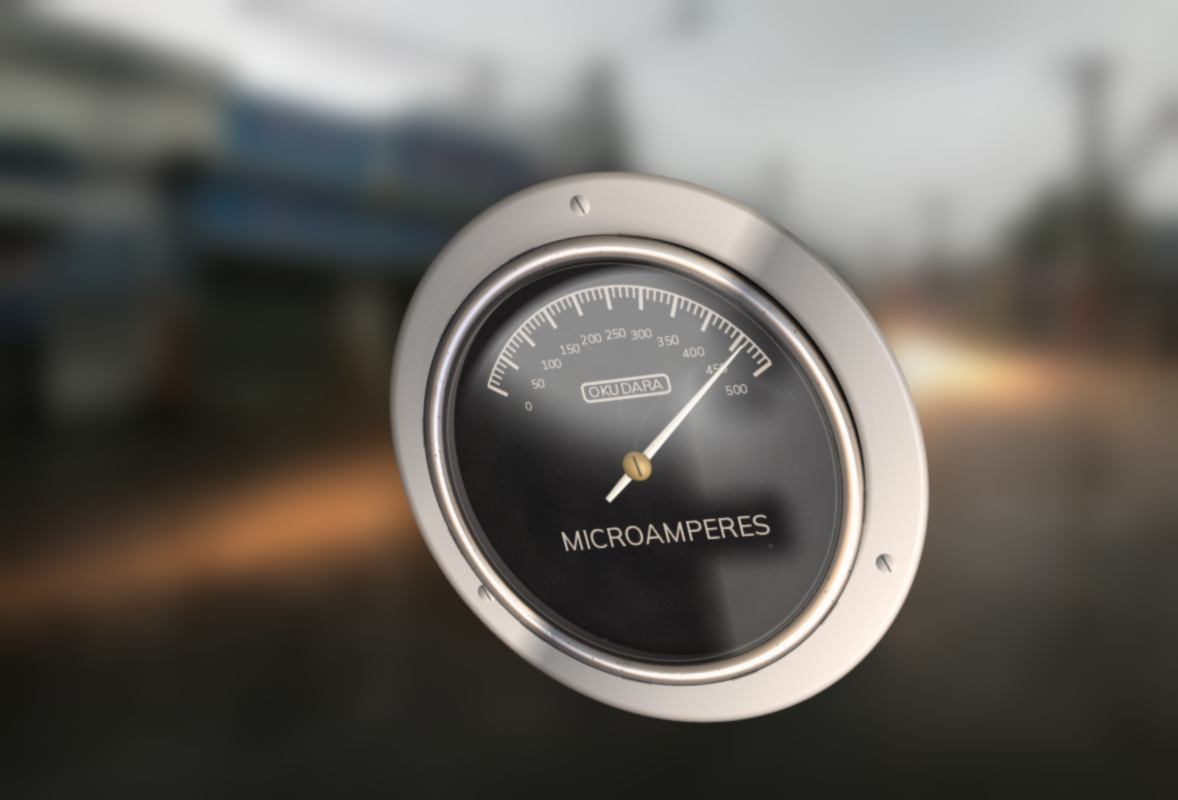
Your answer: 460,µA
